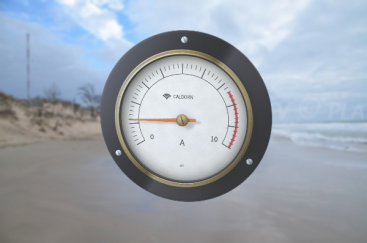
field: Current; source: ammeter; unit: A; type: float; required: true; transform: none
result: 1.2 A
